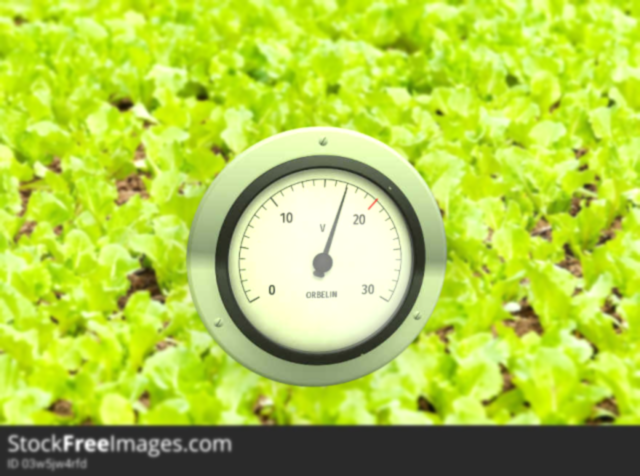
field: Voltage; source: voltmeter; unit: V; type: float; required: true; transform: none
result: 17 V
